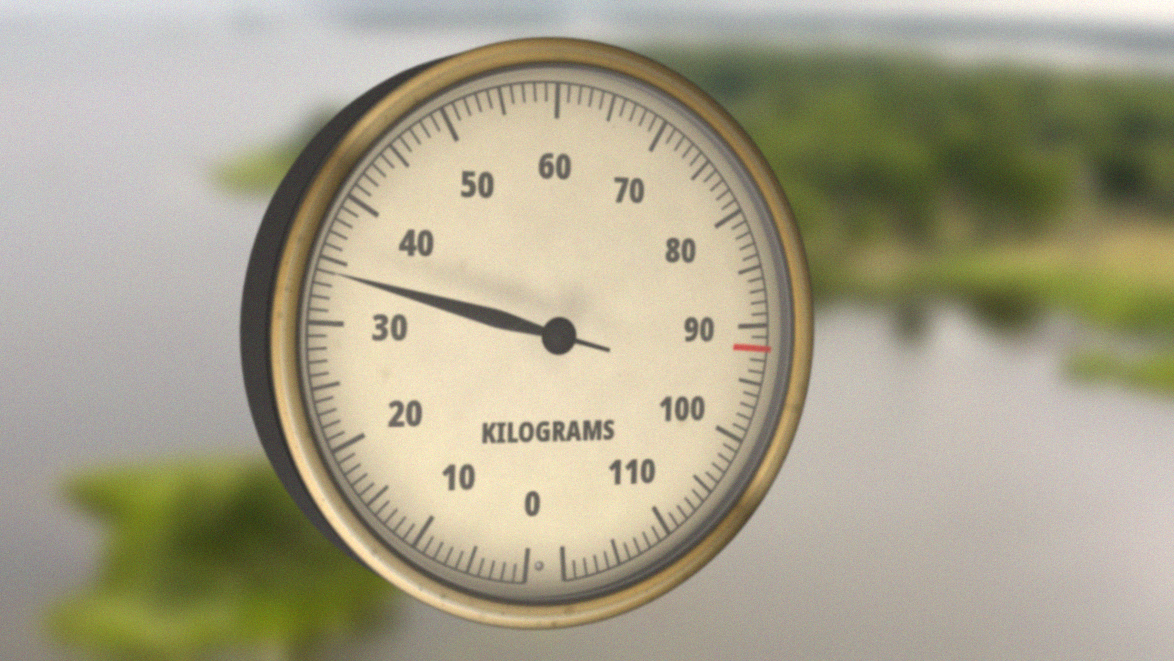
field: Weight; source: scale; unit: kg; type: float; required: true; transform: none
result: 34 kg
